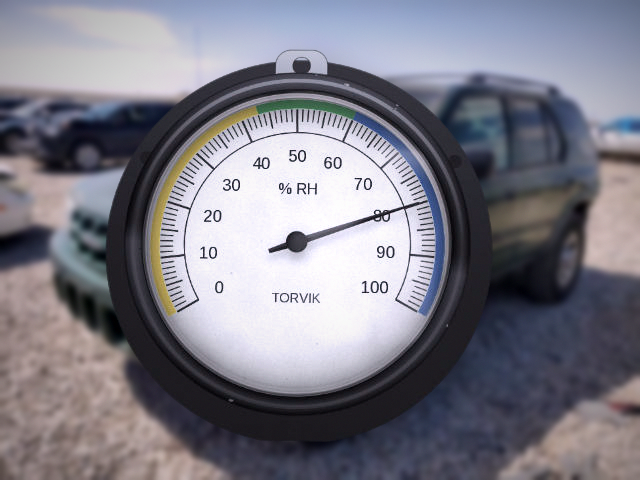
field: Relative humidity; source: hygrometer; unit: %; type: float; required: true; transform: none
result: 80 %
